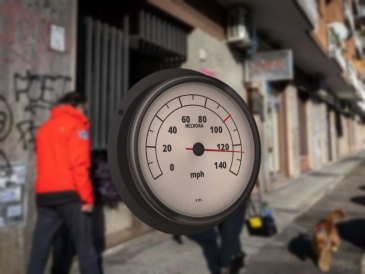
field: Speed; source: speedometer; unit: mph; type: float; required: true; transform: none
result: 125 mph
